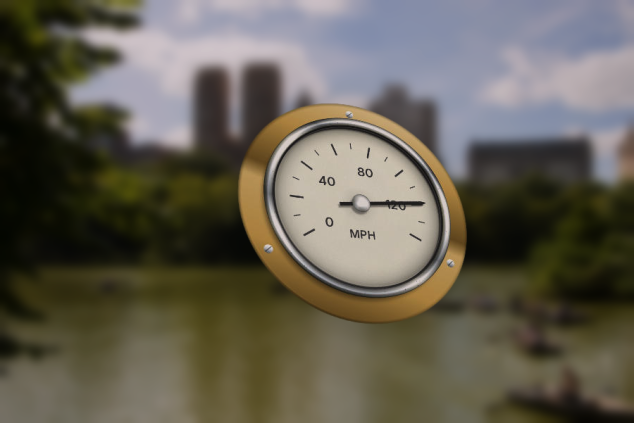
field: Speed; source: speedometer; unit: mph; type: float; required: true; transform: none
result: 120 mph
